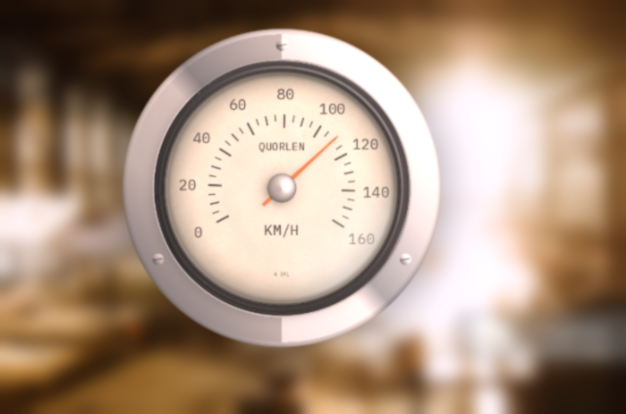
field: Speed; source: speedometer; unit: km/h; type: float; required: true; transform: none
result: 110 km/h
